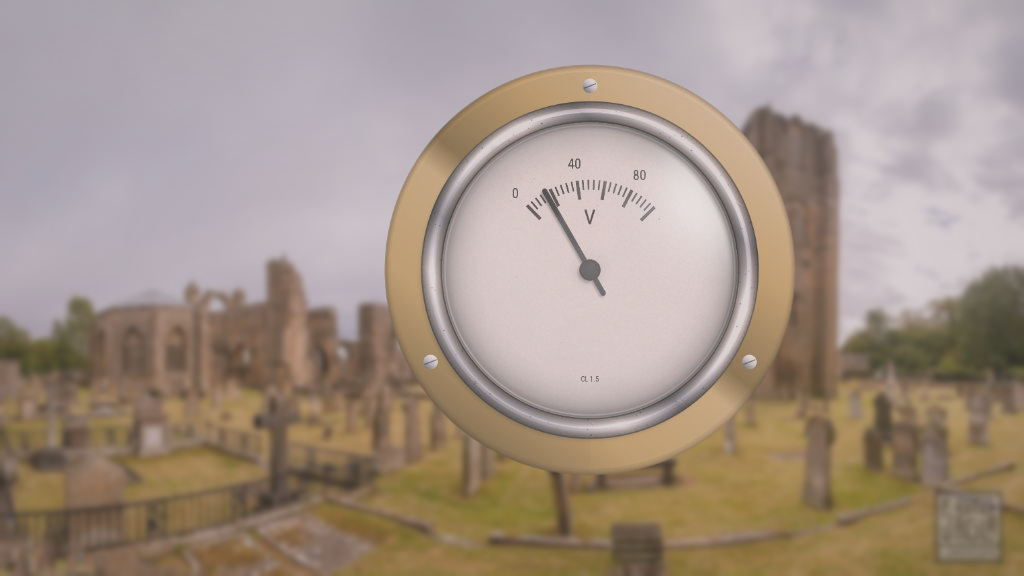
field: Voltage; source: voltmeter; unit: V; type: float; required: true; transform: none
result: 16 V
